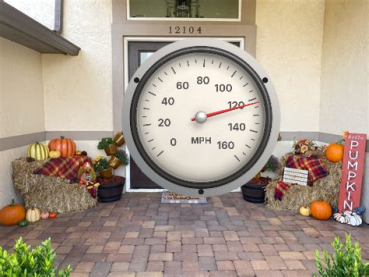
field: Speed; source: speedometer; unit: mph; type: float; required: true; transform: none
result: 122.5 mph
